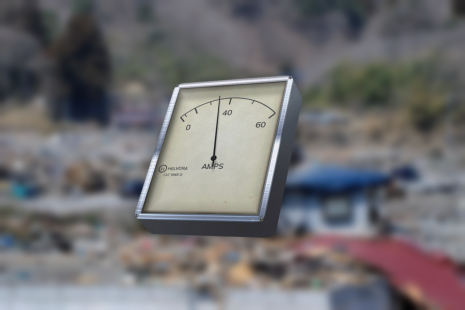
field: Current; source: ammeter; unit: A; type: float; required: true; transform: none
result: 35 A
